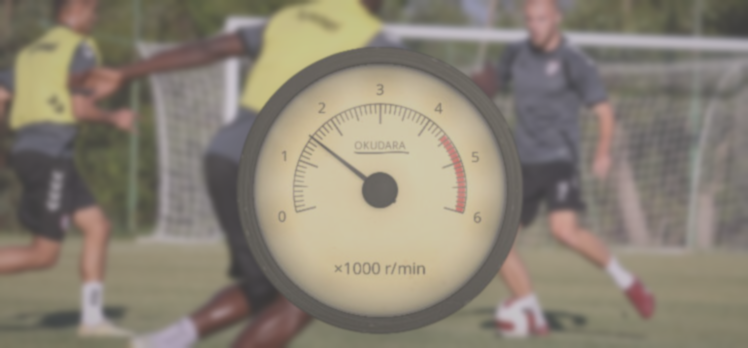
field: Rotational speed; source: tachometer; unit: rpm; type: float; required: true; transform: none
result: 1500 rpm
